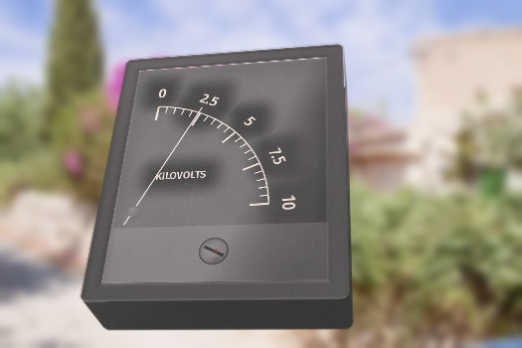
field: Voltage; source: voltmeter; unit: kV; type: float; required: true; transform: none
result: 2.5 kV
